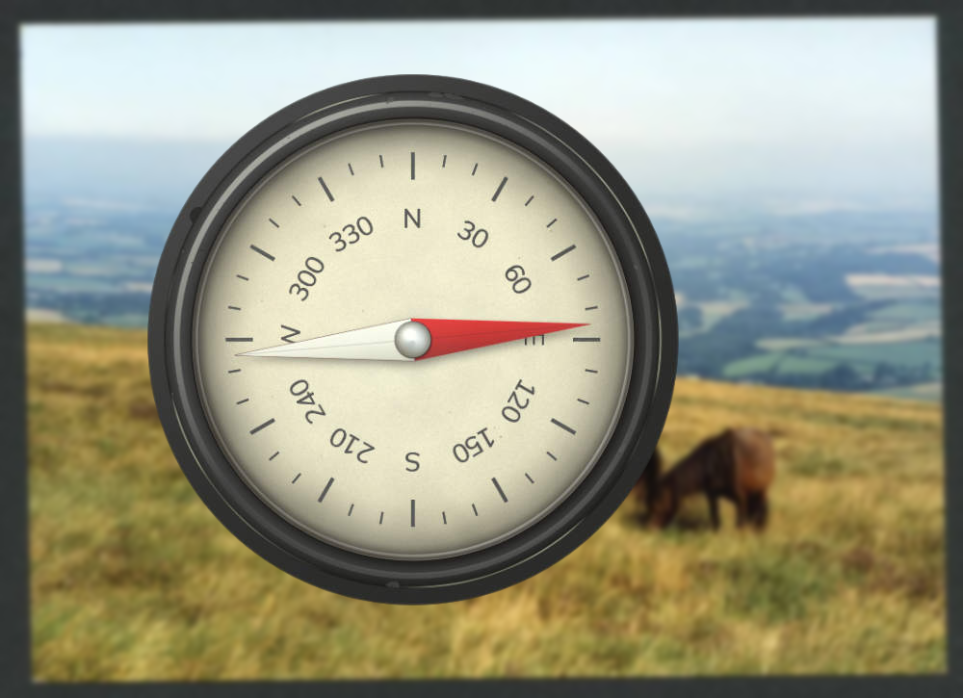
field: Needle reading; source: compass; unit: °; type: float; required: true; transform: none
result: 85 °
